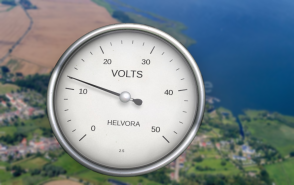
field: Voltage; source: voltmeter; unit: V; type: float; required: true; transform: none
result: 12 V
